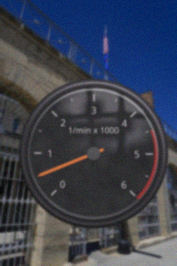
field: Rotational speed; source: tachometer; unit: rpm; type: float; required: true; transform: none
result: 500 rpm
